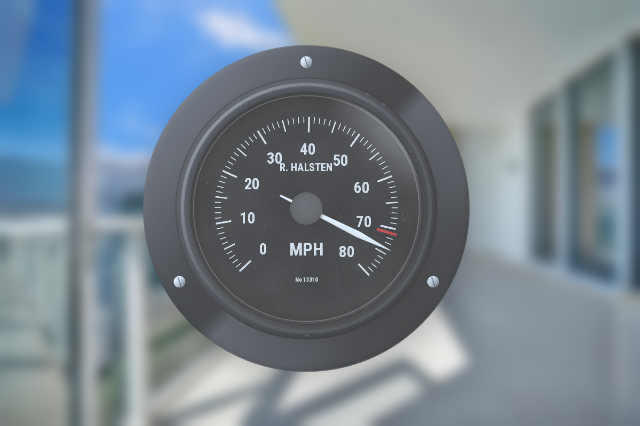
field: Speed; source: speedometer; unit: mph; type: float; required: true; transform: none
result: 74 mph
